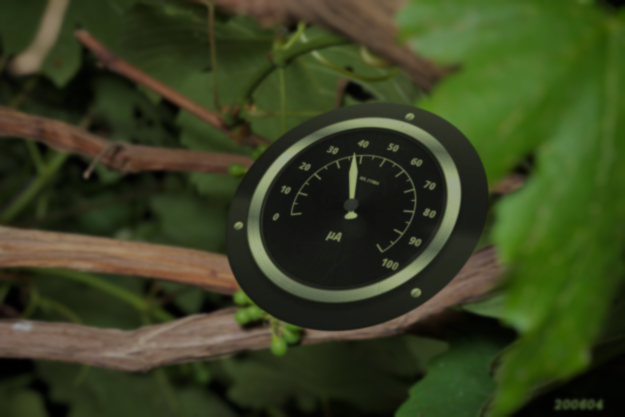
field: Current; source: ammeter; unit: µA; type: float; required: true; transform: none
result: 37.5 µA
